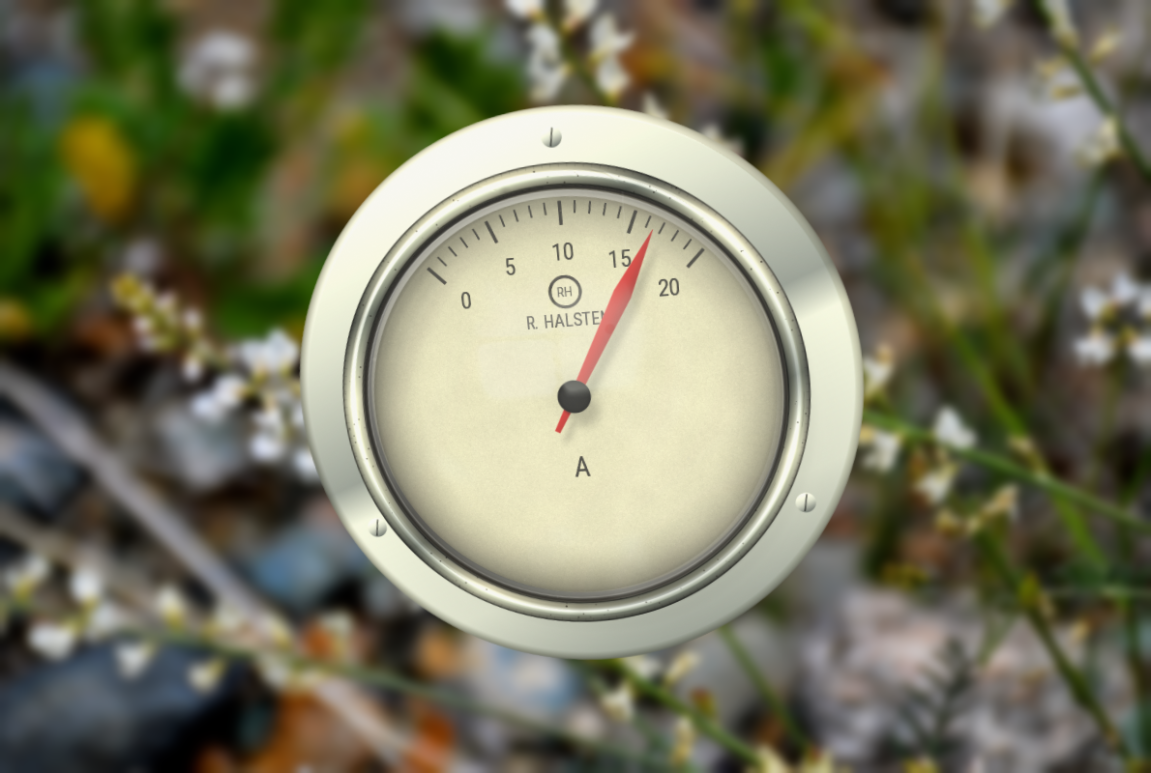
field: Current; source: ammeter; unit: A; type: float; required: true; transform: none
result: 16.5 A
